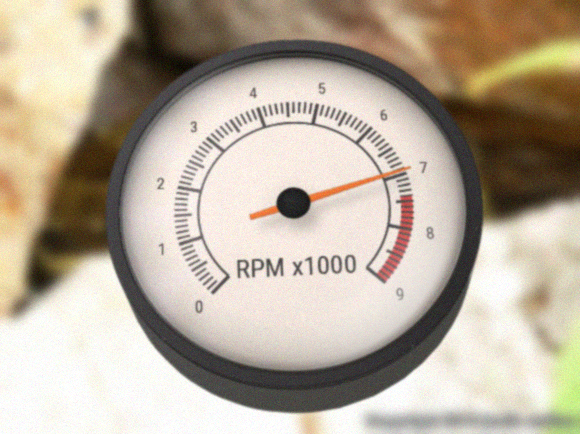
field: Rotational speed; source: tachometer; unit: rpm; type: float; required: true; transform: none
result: 7000 rpm
